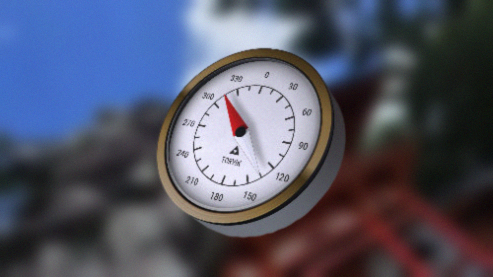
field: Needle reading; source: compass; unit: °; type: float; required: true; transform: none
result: 315 °
